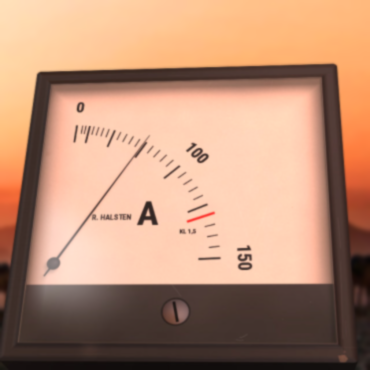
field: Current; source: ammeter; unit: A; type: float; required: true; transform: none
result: 75 A
